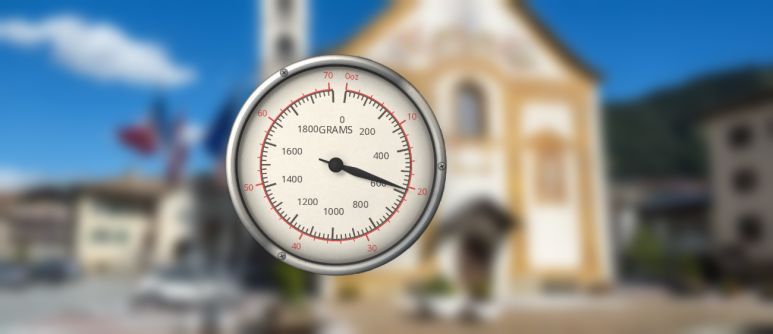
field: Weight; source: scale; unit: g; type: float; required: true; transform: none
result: 580 g
